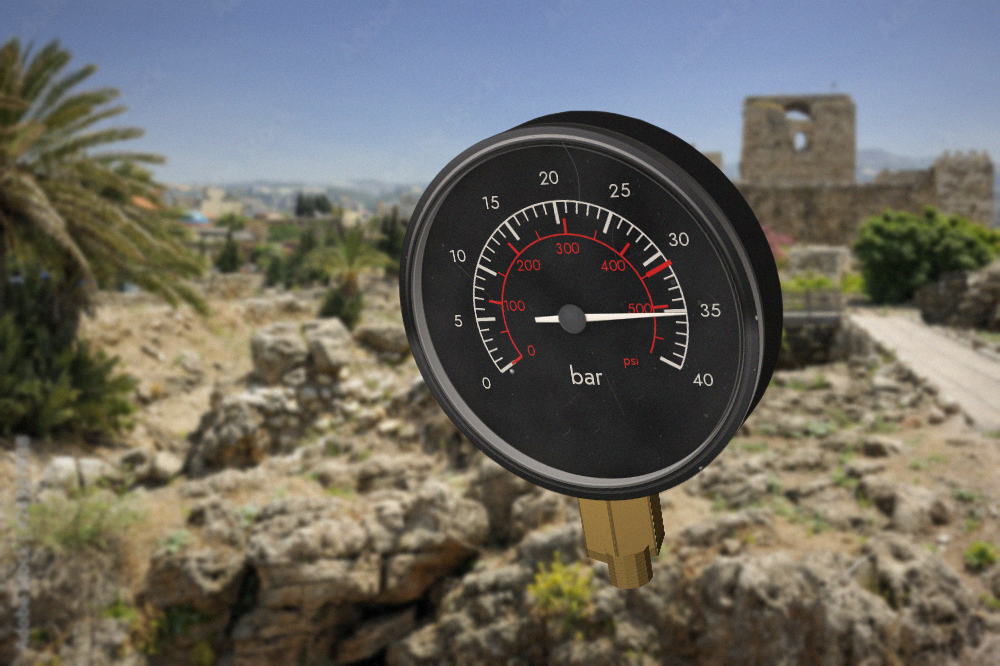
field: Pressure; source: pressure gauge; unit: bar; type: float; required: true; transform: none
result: 35 bar
